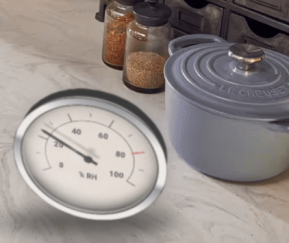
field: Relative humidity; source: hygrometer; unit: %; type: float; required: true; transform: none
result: 25 %
